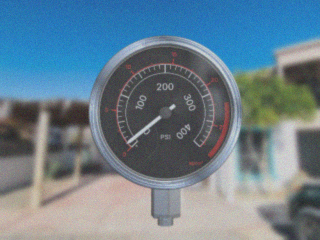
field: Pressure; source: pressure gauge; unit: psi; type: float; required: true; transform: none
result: 10 psi
